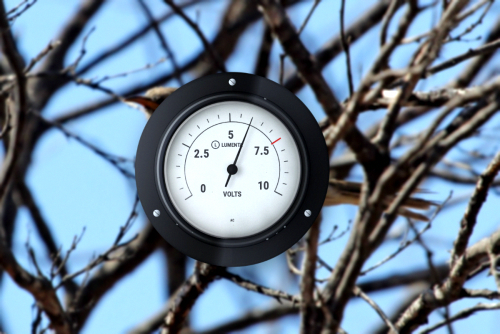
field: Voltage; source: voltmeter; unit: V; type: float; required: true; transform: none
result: 6 V
